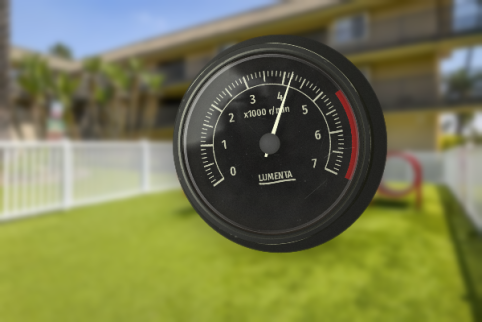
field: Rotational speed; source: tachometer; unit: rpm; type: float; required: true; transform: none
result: 4200 rpm
